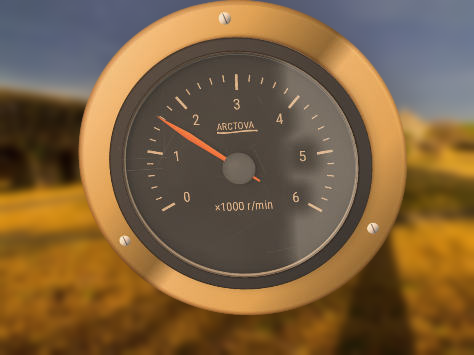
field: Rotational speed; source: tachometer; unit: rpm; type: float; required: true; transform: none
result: 1600 rpm
